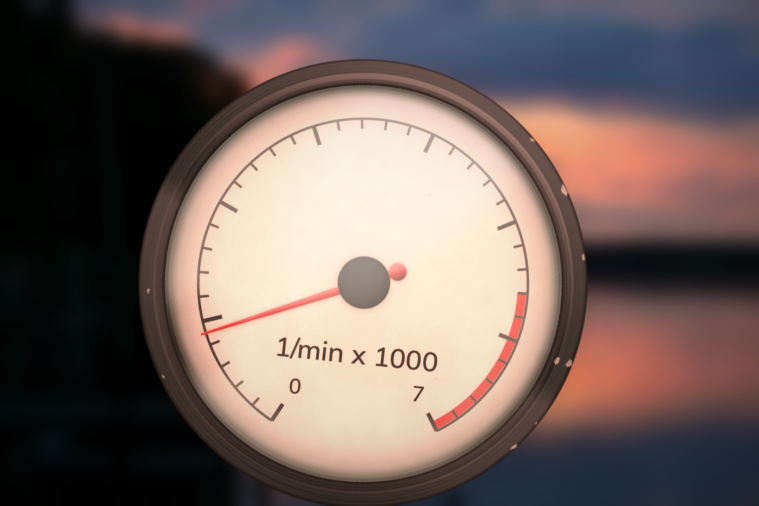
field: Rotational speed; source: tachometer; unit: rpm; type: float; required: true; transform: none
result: 900 rpm
